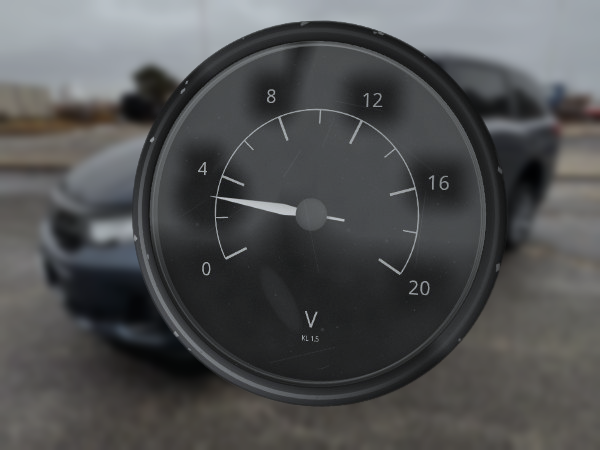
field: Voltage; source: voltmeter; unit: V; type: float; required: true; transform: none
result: 3 V
